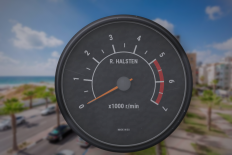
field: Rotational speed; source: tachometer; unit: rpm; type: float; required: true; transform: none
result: 0 rpm
